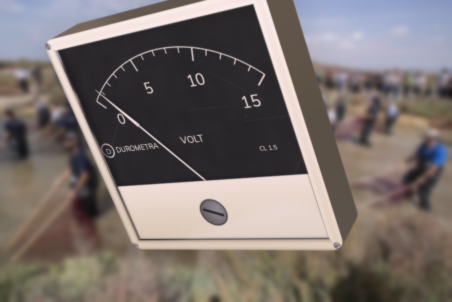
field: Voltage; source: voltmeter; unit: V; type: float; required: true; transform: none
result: 1 V
